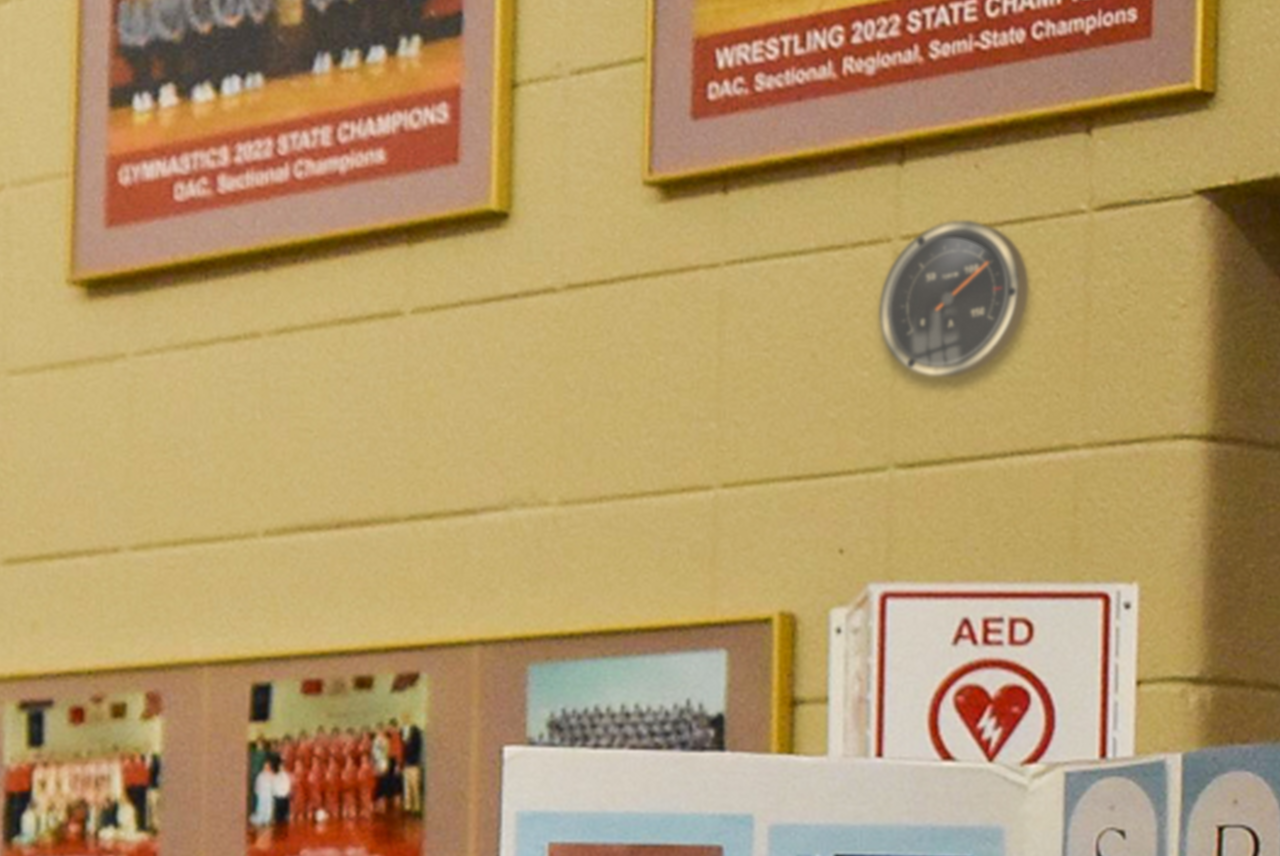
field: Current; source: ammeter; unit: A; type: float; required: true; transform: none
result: 110 A
